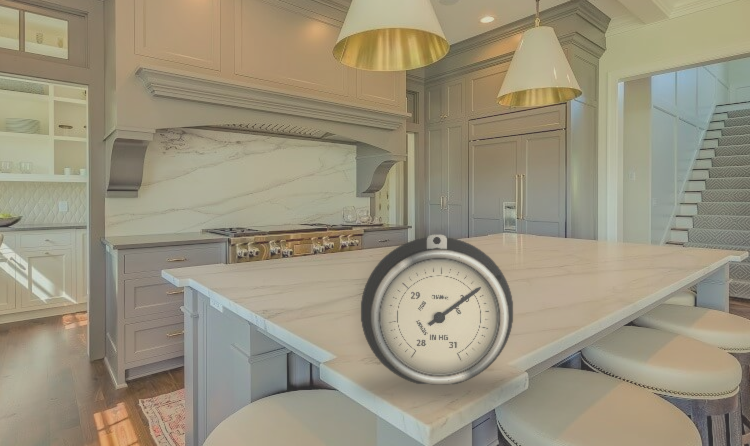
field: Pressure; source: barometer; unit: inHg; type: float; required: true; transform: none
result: 30 inHg
